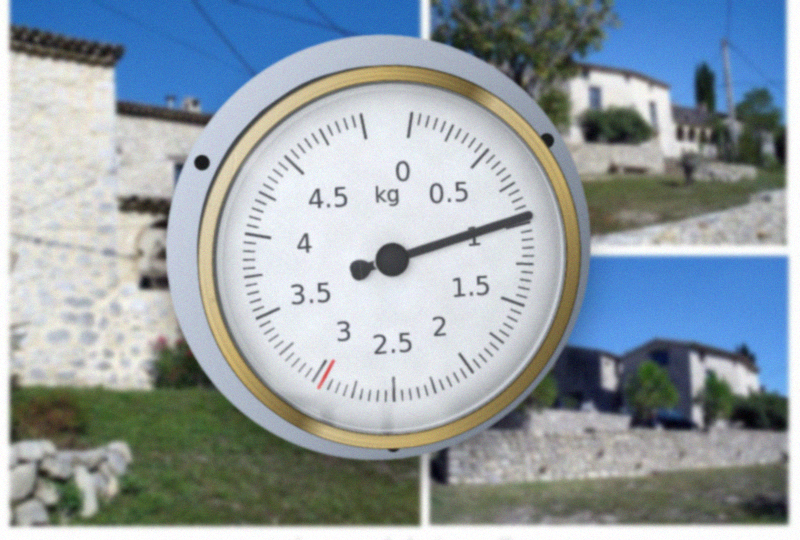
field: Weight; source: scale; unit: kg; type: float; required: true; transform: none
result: 0.95 kg
